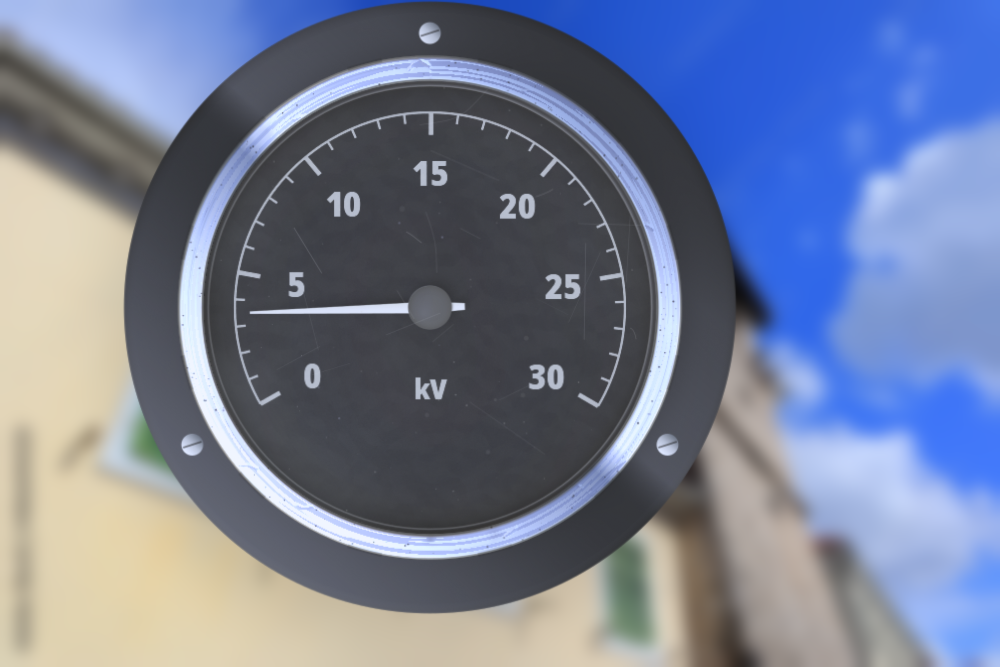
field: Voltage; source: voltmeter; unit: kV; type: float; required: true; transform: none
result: 3.5 kV
